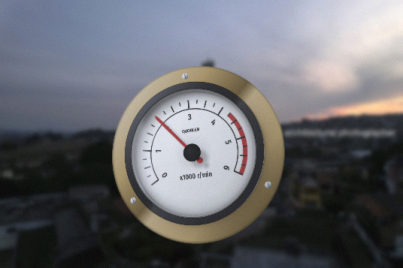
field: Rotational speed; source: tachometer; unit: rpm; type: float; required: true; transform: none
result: 2000 rpm
